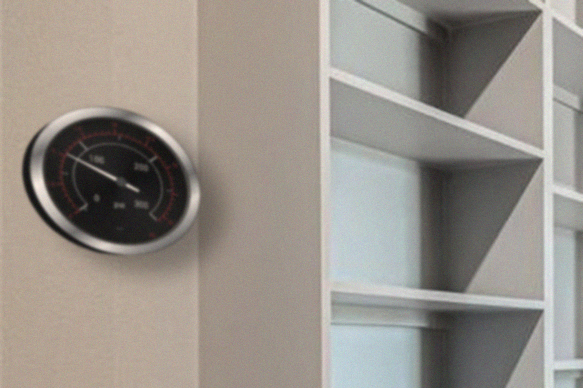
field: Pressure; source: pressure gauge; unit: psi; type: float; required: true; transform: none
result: 75 psi
